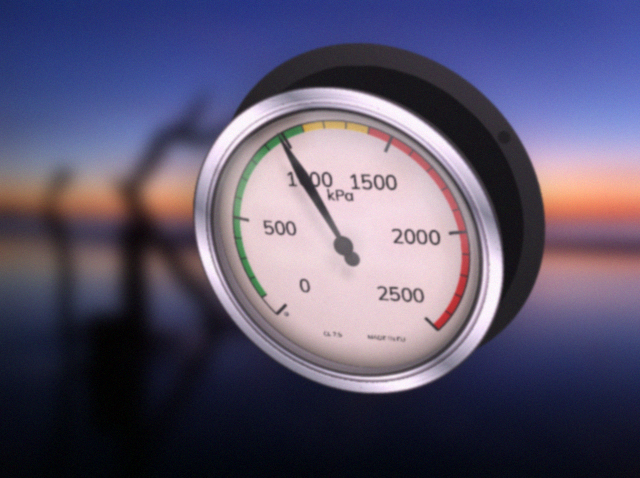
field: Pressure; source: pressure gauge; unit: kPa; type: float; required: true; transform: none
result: 1000 kPa
